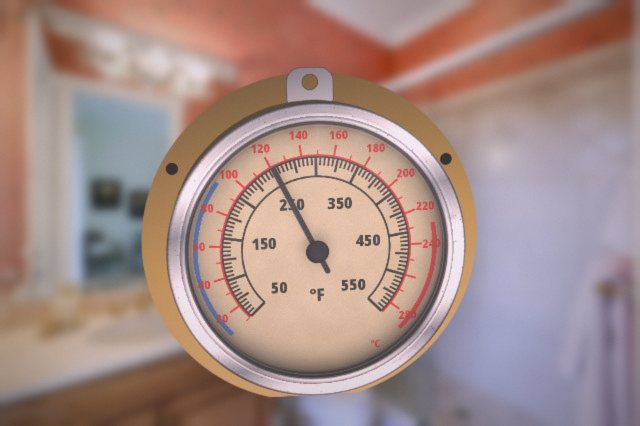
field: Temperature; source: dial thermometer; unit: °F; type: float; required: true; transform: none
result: 250 °F
